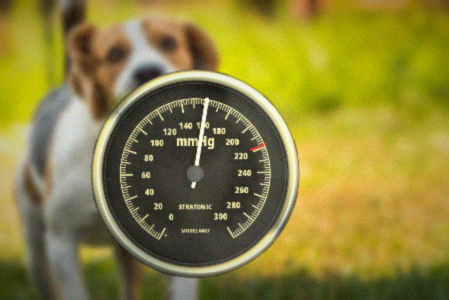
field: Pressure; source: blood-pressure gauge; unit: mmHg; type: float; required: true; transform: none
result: 160 mmHg
